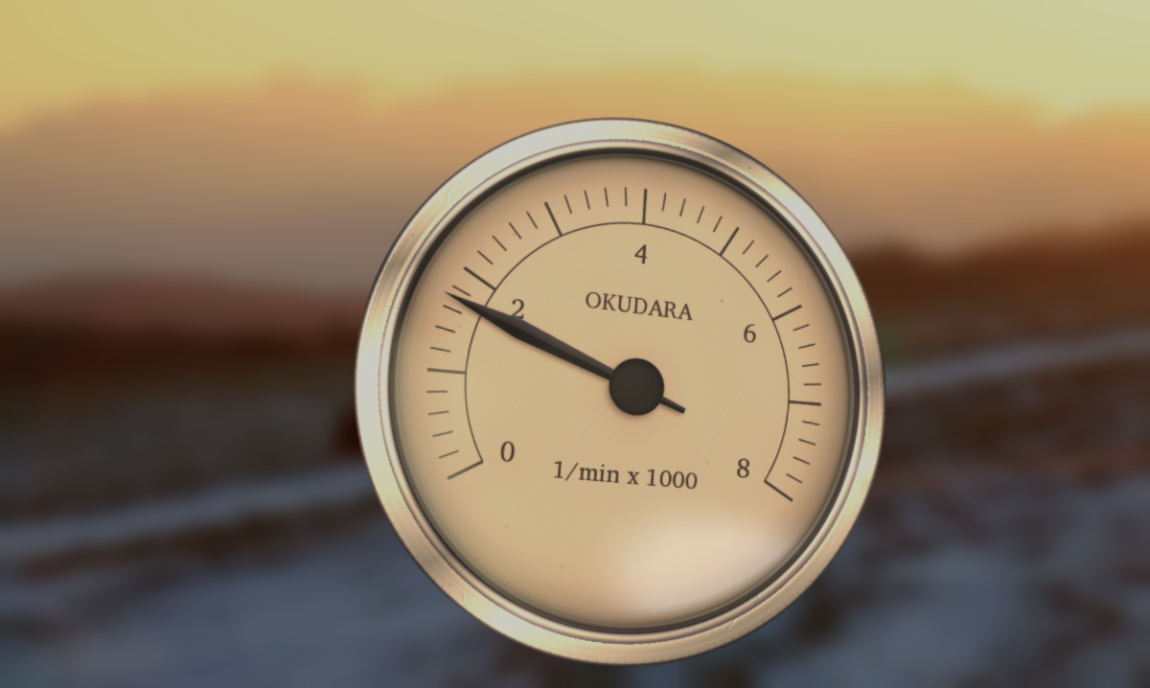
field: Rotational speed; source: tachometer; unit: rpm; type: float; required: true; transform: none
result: 1700 rpm
